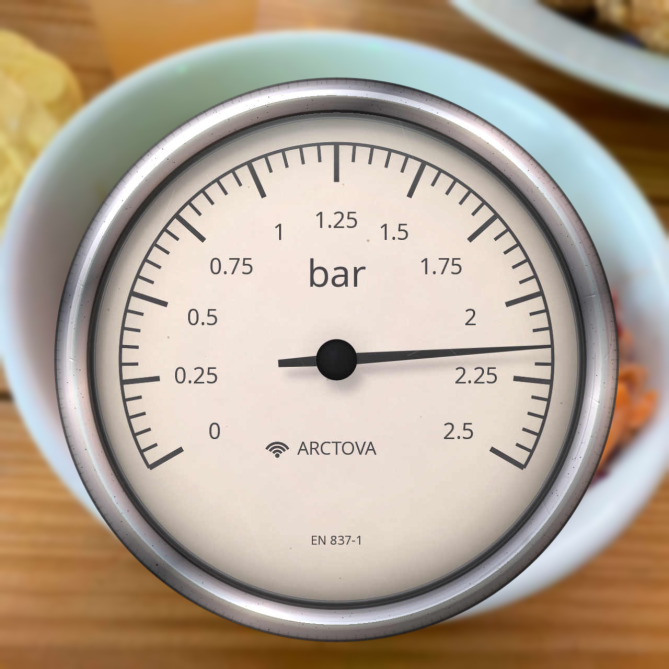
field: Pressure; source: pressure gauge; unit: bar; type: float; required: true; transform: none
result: 2.15 bar
